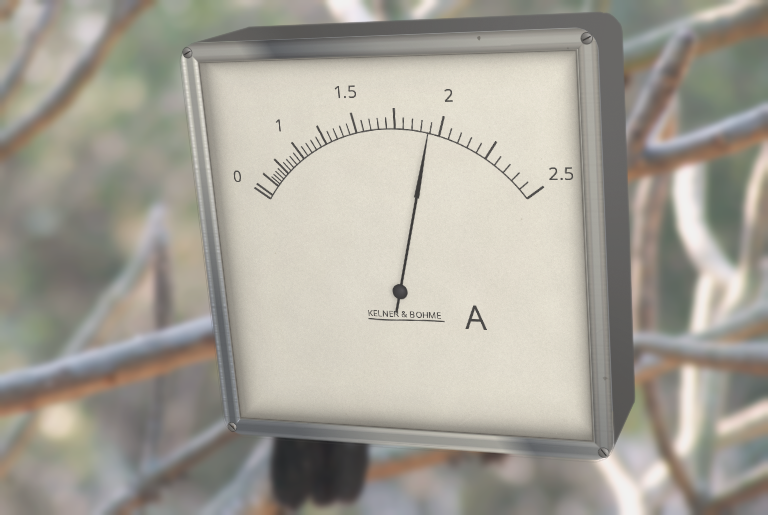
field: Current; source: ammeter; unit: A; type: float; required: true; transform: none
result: 1.95 A
